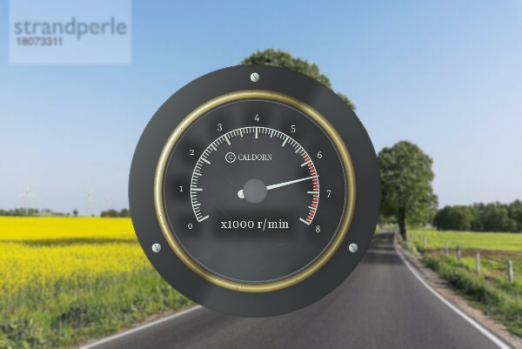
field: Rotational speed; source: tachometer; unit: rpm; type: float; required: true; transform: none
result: 6500 rpm
